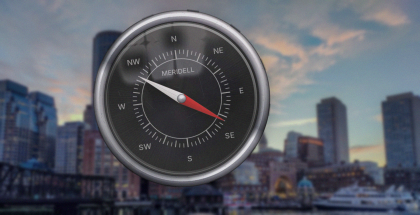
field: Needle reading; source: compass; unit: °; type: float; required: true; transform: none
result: 125 °
